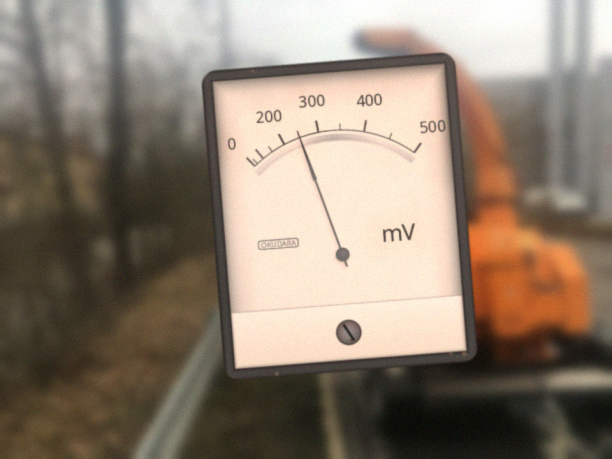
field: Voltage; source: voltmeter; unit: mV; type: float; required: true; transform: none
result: 250 mV
